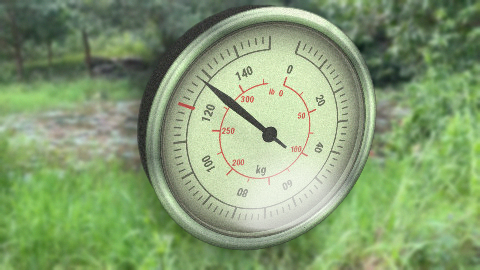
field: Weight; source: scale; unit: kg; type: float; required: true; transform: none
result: 128 kg
